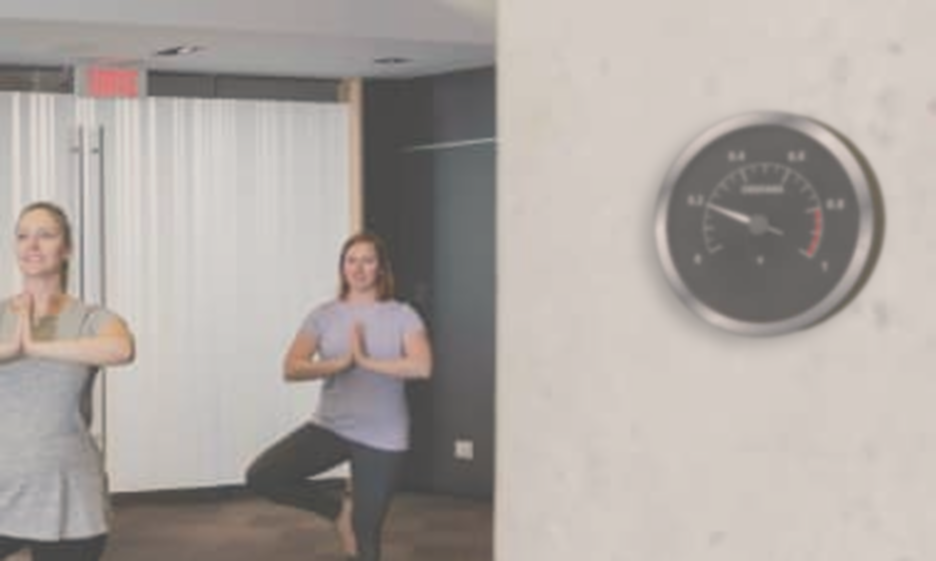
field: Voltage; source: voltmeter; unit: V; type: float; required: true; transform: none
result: 0.2 V
